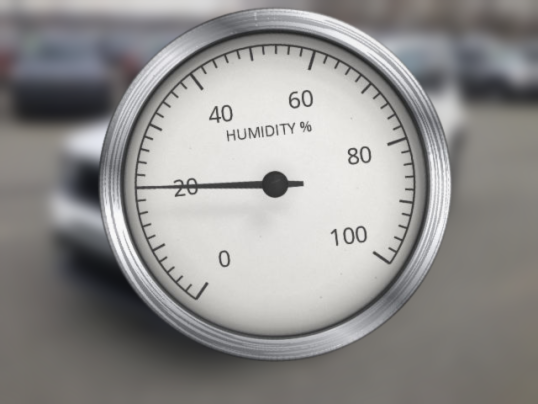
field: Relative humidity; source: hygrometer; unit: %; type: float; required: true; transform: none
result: 20 %
